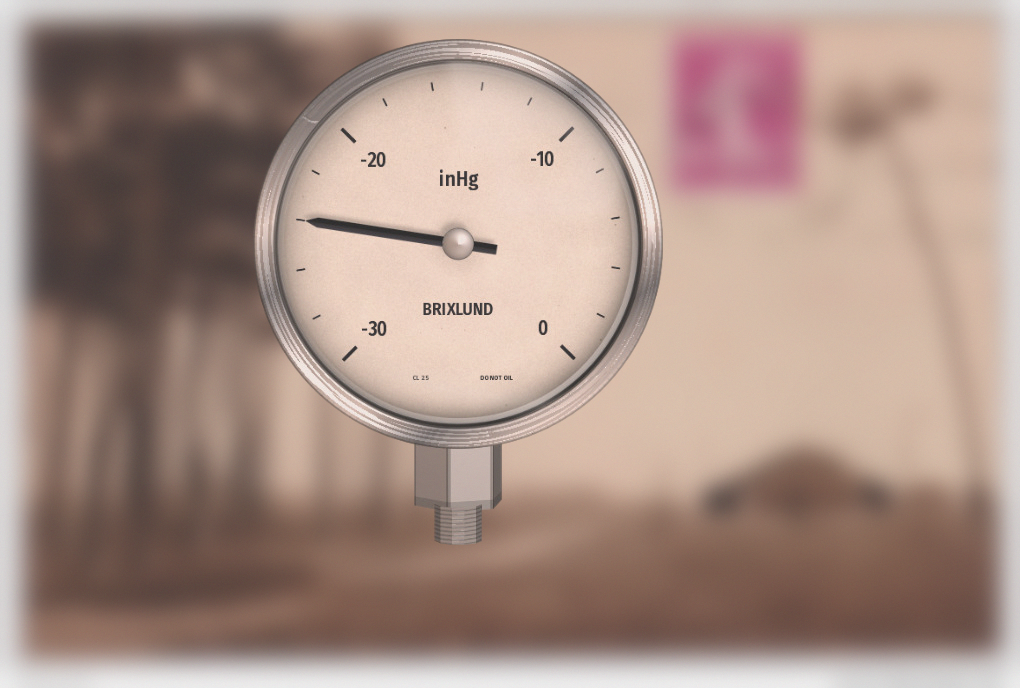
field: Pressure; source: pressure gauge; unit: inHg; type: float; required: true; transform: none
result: -24 inHg
